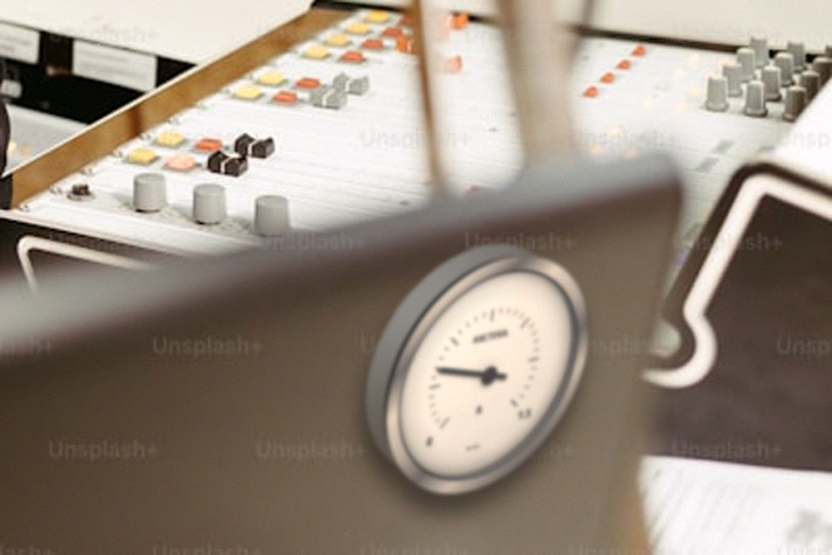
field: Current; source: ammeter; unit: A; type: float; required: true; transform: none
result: 0.35 A
